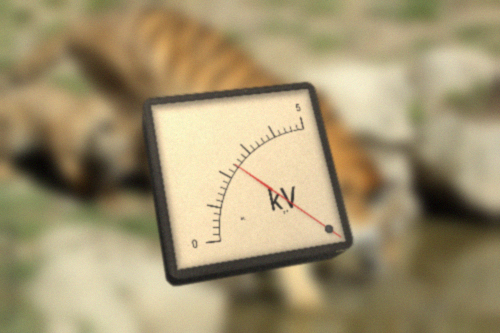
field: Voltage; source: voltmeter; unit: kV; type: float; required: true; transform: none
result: 2.4 kV
